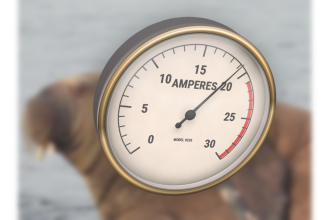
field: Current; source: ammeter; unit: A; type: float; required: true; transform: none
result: 19 A
